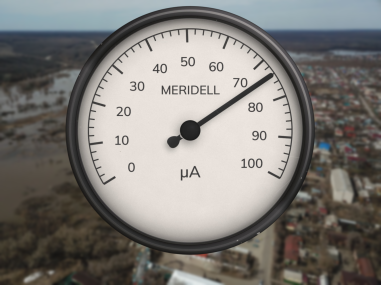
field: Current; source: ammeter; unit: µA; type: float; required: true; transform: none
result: 74 µA
